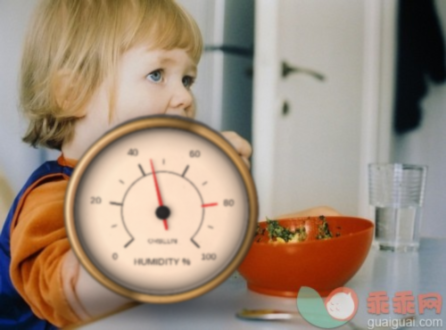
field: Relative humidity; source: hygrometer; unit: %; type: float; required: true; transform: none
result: 45 %
